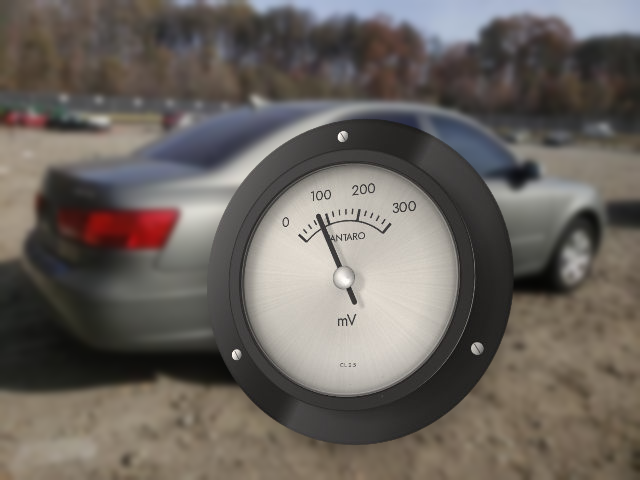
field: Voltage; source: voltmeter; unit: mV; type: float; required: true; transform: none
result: 80 mV
